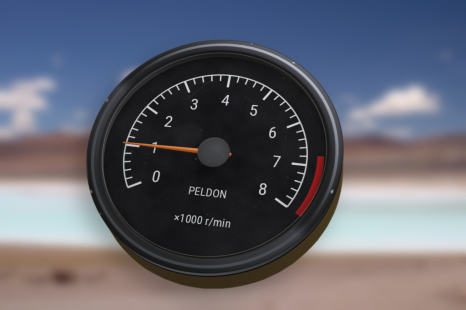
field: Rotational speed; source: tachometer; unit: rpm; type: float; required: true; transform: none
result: 1000 rpm
